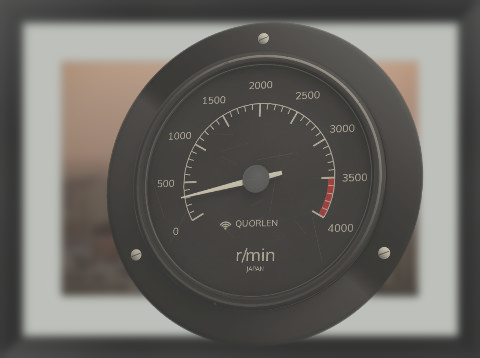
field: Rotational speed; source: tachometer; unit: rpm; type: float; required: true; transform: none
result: 300 rpm
